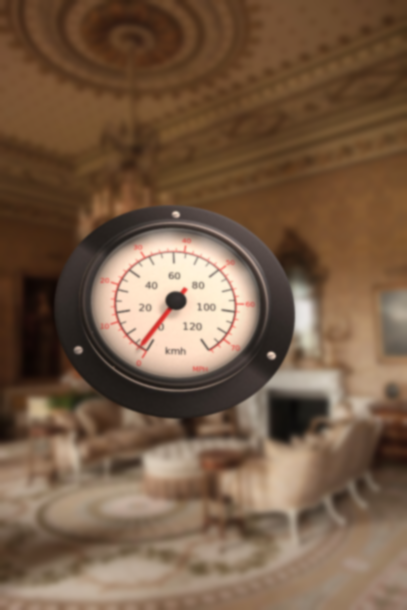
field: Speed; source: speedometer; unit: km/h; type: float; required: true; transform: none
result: 2.5 km/h
